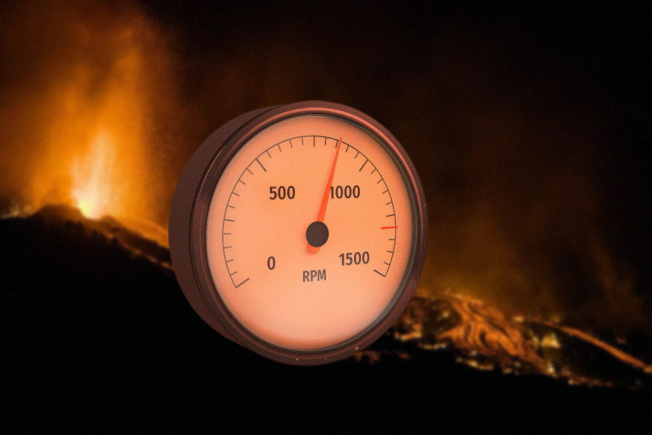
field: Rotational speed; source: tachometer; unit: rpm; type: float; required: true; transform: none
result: 850 rpm
